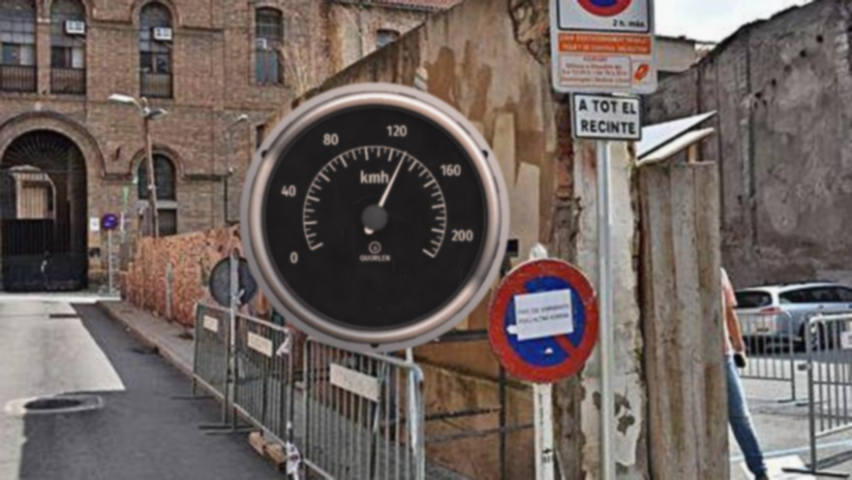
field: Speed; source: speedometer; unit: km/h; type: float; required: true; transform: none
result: 130 km/h
